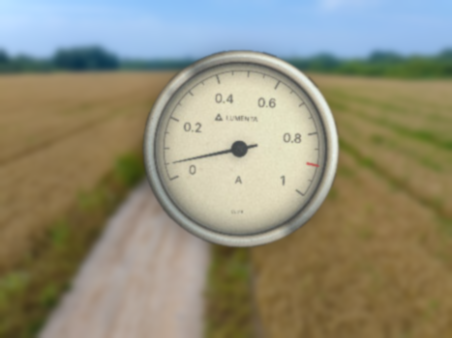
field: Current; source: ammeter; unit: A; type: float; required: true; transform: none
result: 0.05 A
